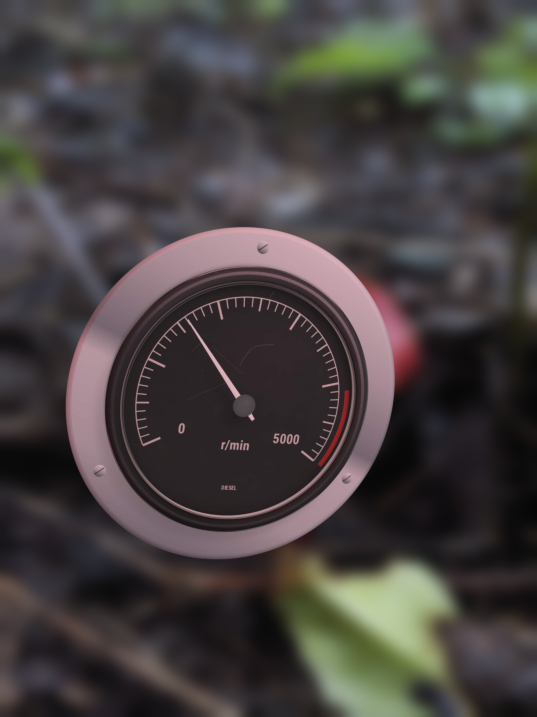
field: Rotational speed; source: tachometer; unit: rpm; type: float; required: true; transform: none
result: 1600 rpm
